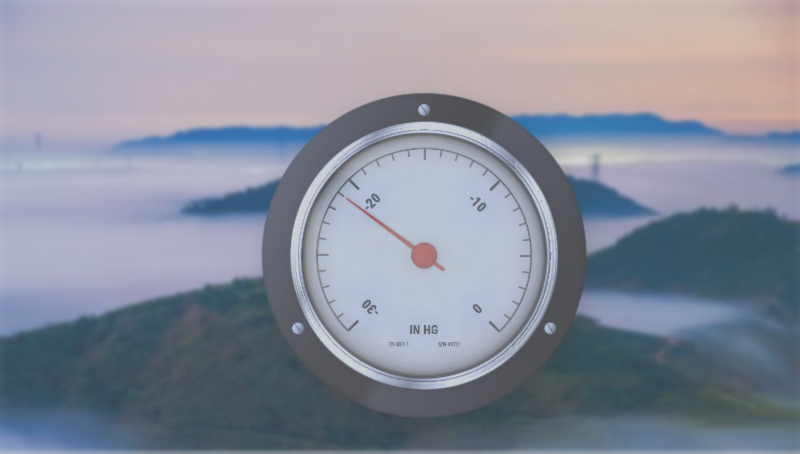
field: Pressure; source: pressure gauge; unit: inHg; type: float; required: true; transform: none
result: -21 inHg
